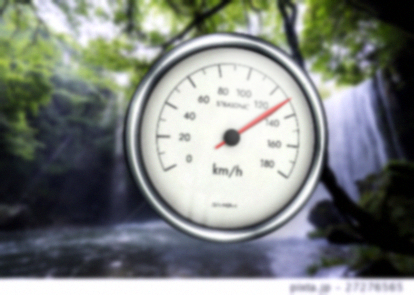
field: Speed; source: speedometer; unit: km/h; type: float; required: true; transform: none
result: 130 km/h
